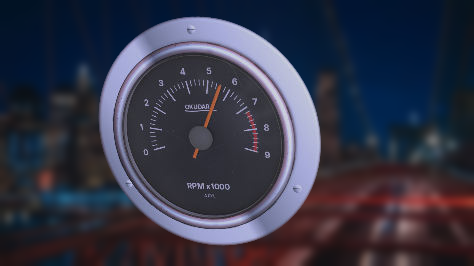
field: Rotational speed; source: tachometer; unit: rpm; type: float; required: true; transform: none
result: 5600 rpm
